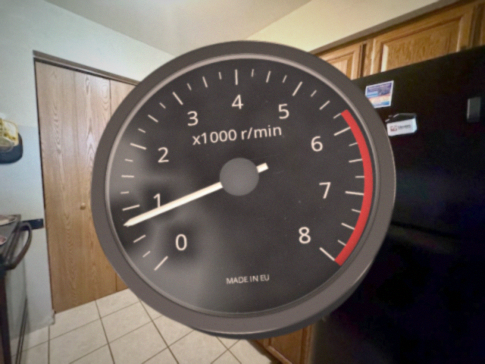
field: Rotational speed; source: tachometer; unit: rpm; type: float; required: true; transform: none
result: 750 rpm
